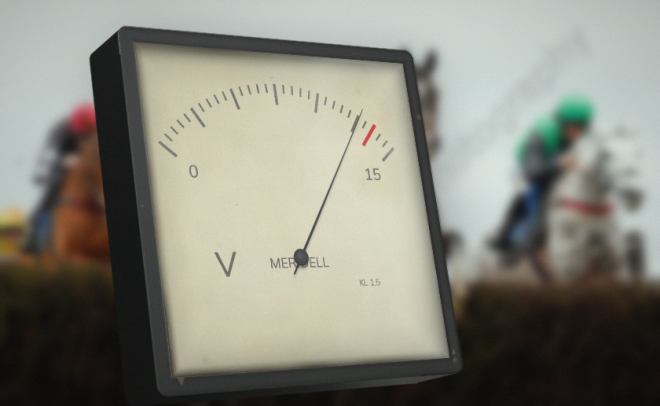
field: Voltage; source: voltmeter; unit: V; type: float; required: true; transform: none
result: 12.5 V
